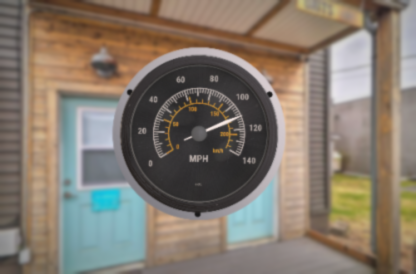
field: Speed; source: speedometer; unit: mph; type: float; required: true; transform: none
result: 110 mph
